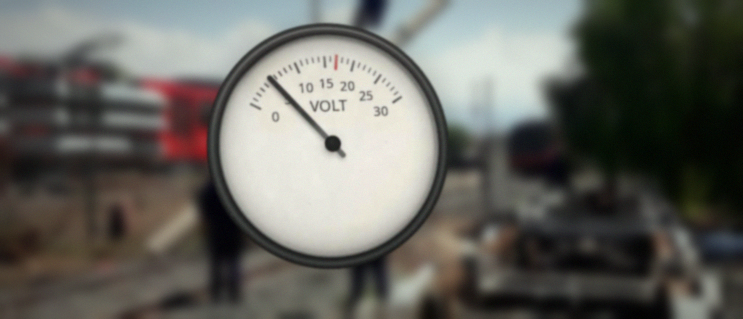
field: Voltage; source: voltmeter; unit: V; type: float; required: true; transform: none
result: 5 V
